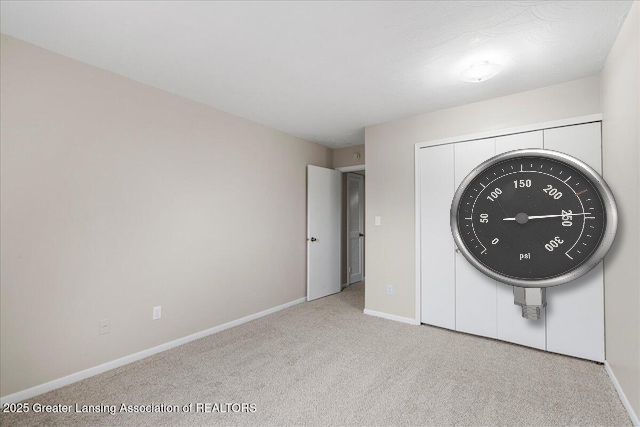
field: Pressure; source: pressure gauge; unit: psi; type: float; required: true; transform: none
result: 245 psi
